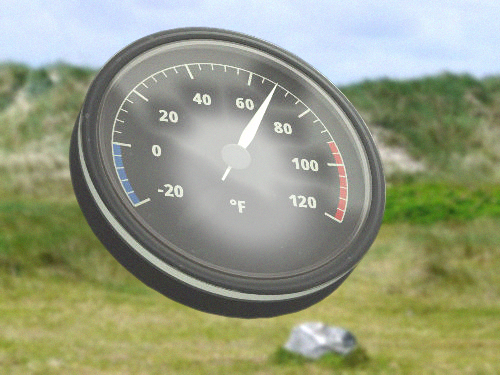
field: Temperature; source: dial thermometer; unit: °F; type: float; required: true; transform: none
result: 68 °F
